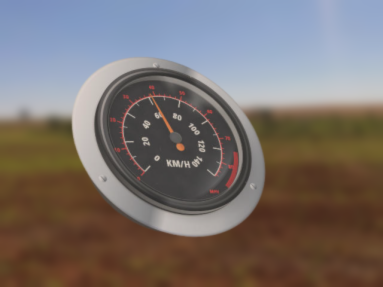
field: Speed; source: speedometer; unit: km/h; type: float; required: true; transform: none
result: 60 km/h
